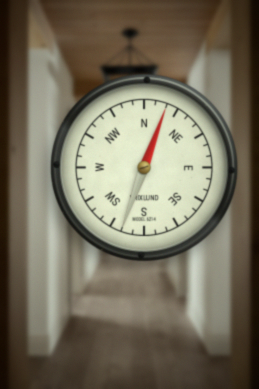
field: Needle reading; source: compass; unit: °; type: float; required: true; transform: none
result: 20 °
